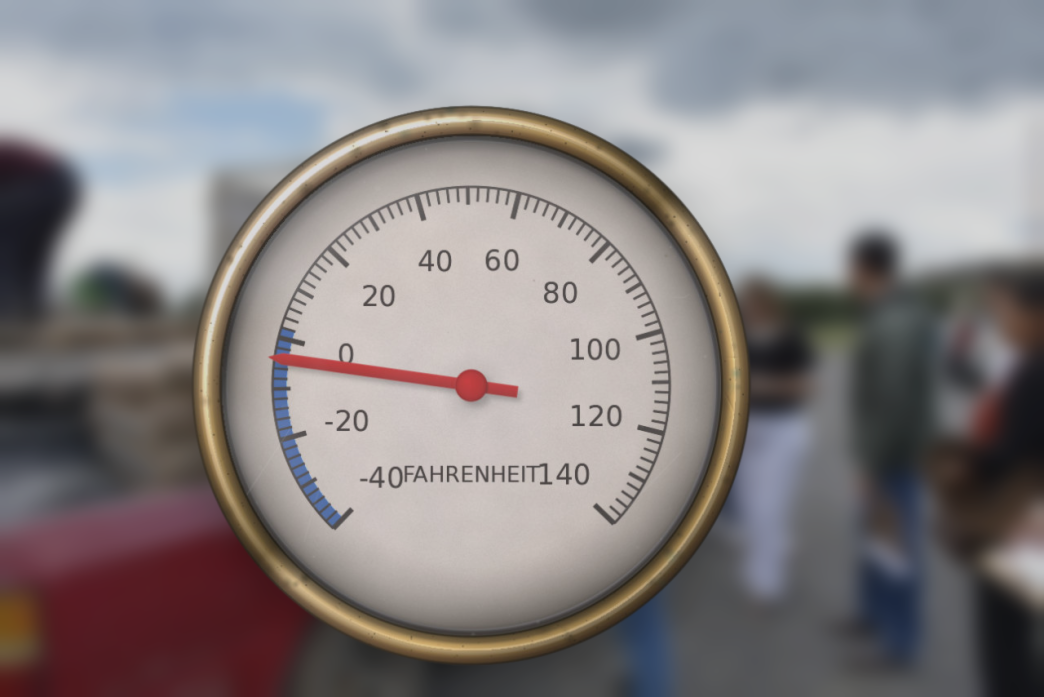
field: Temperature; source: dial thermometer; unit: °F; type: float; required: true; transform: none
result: -4 °F
